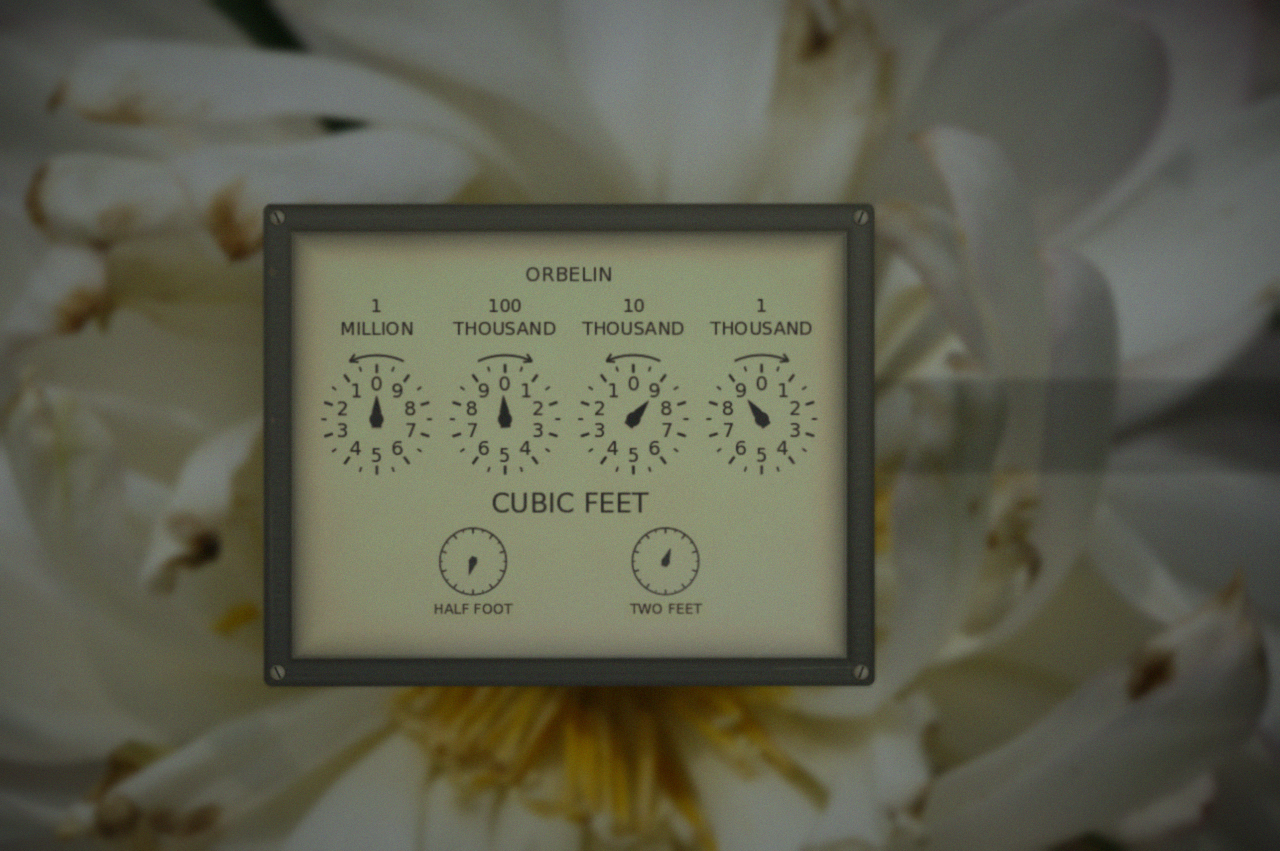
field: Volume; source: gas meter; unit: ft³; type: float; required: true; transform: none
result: 998900 ft³
